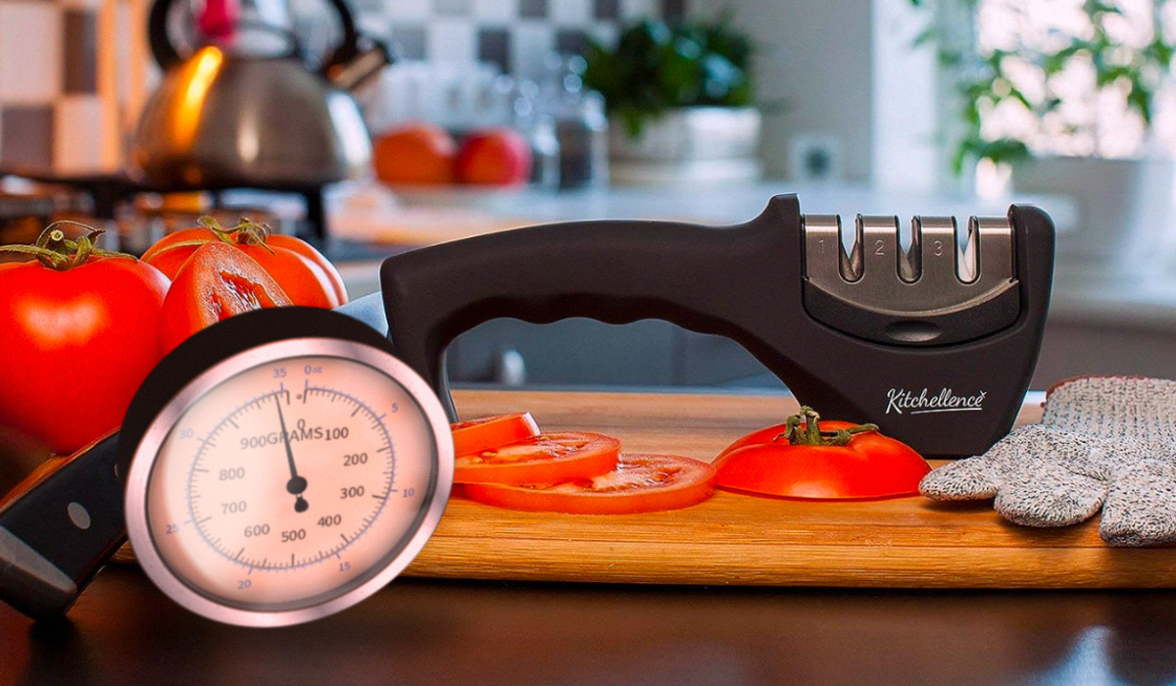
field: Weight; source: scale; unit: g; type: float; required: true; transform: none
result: 980 g
